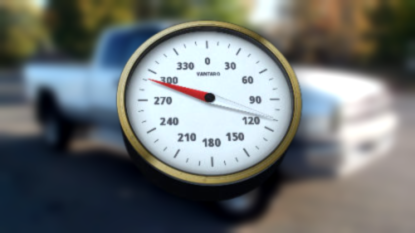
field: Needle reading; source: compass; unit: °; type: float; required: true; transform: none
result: 290 °
